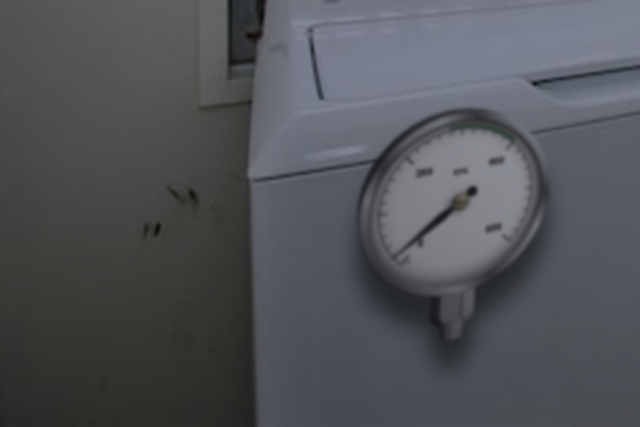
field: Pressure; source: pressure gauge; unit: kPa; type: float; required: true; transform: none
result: 20 kPa
